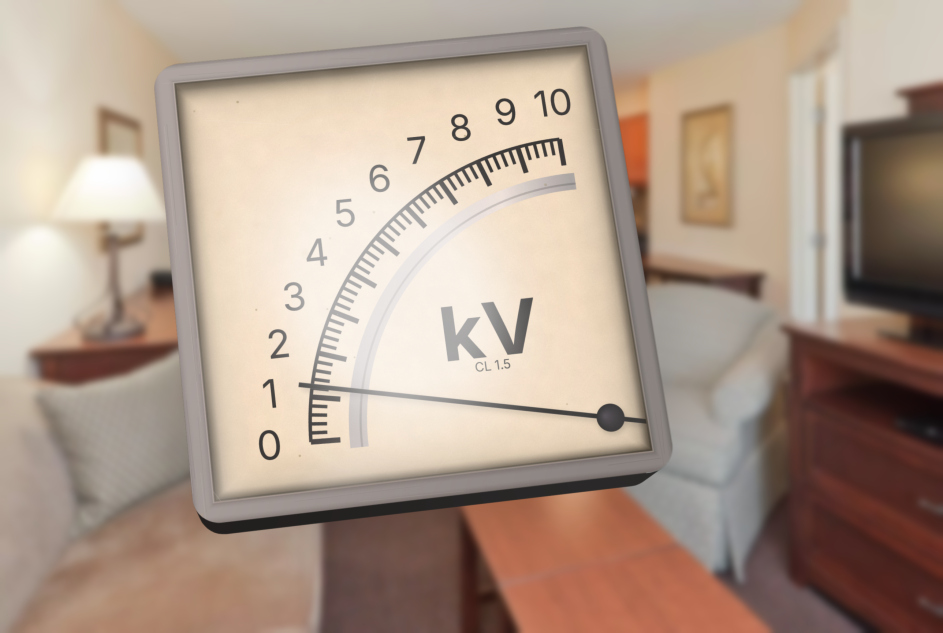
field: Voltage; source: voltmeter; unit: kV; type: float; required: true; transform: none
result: 1.2 kV
